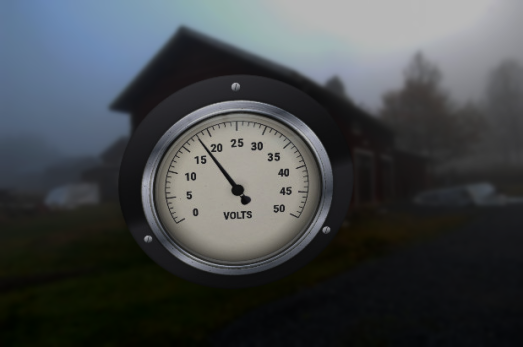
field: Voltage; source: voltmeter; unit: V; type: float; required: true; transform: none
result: 18 V
